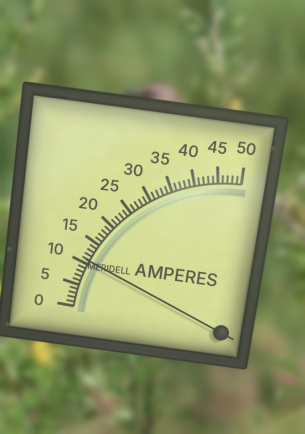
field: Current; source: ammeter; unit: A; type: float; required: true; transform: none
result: 11 A
